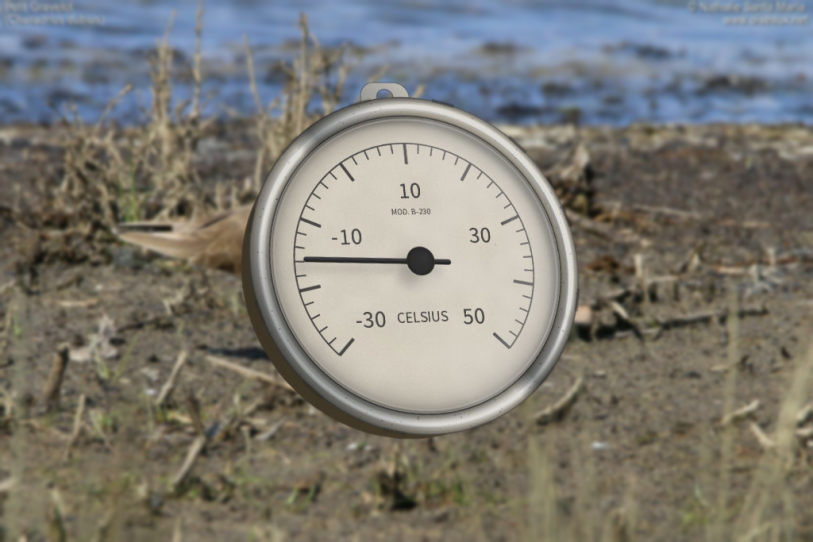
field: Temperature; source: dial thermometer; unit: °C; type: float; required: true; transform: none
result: -16 °C
